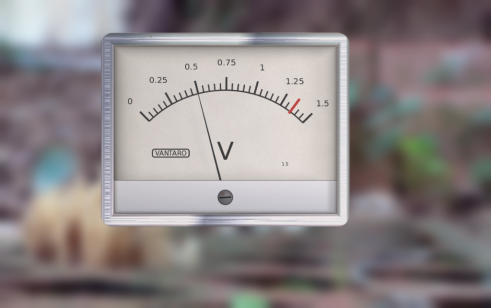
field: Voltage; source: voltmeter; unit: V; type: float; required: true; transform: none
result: 0.5 V
